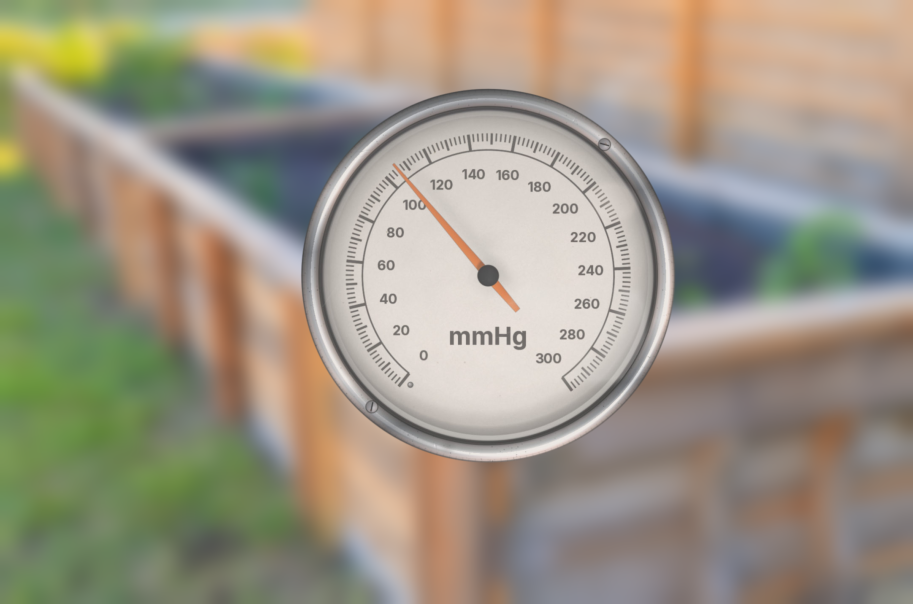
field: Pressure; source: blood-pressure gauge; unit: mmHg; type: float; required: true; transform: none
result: 106 mmHg
